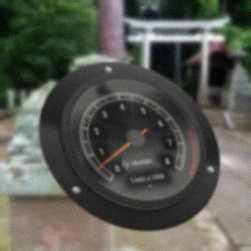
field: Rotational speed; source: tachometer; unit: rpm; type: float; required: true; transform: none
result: 500 rpm
